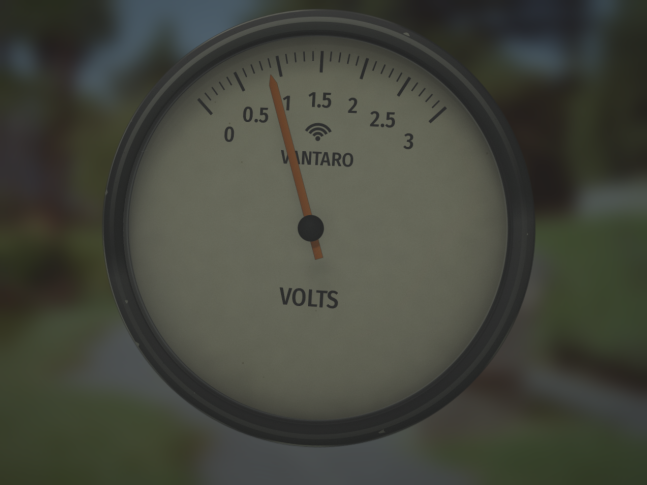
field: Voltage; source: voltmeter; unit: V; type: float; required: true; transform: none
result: 0.9 V
